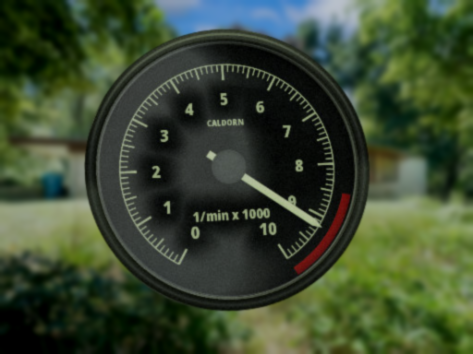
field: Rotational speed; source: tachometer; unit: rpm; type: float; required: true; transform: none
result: 9200 rpm
